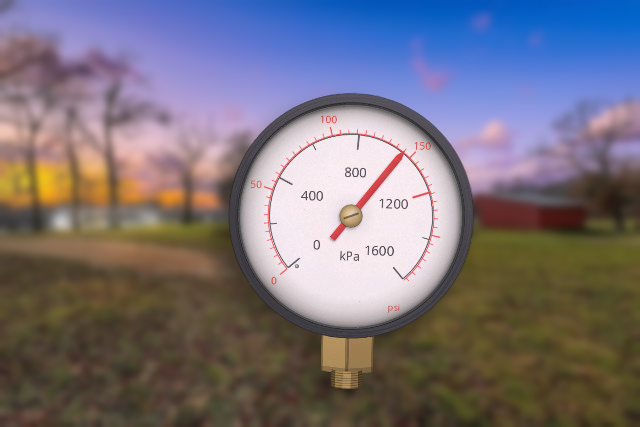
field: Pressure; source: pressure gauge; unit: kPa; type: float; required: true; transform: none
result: 1000 kPa
